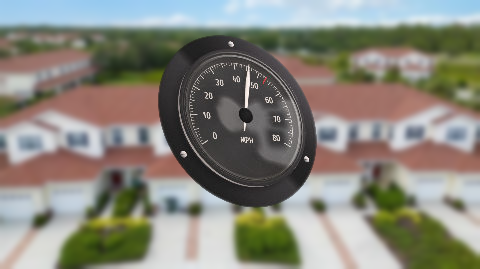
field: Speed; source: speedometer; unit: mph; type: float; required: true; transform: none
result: 45 mph
